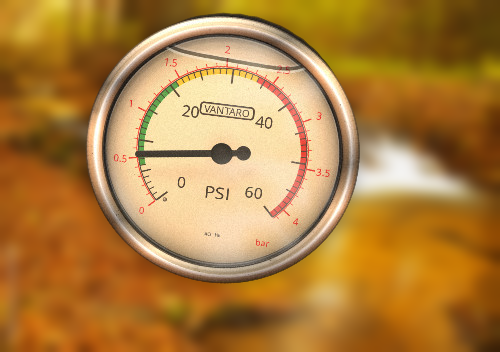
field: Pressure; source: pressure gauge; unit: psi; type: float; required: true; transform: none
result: 8 psi
